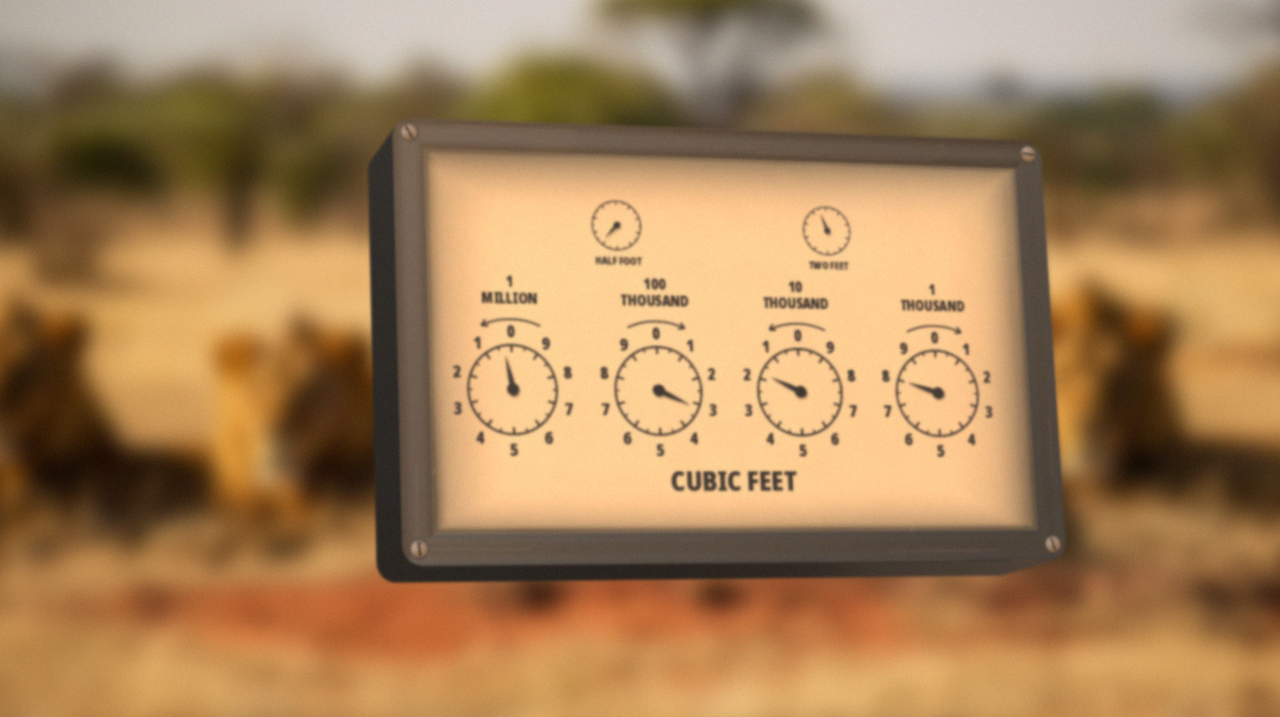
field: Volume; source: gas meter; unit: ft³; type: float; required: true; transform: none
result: 31800 ft³
